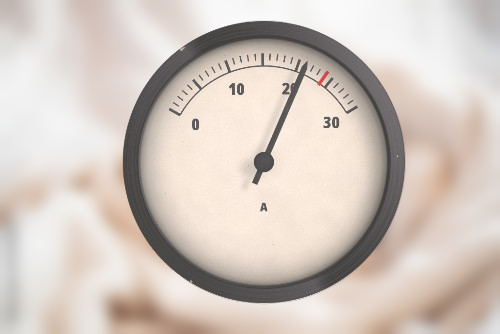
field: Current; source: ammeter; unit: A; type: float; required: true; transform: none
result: 21 A
